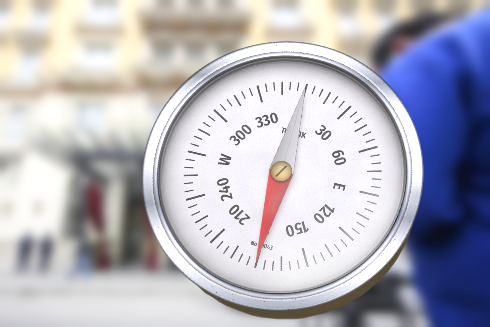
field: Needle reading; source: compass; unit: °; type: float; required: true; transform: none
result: 180 °
